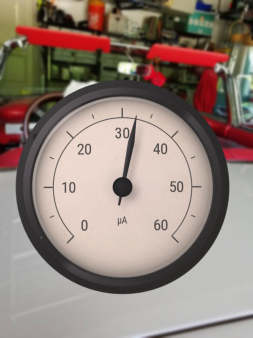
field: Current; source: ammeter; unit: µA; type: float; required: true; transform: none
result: 32.5 µA
